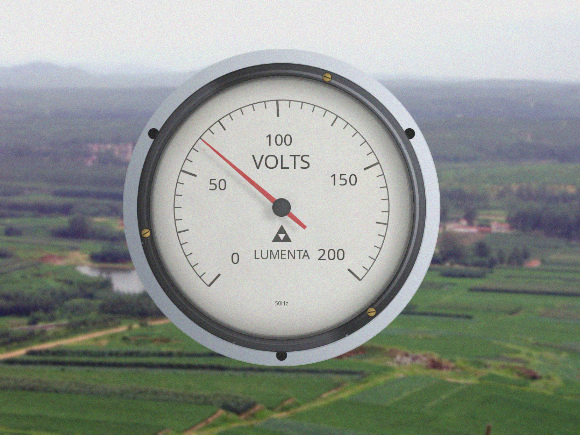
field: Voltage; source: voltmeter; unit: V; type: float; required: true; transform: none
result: 65 V
